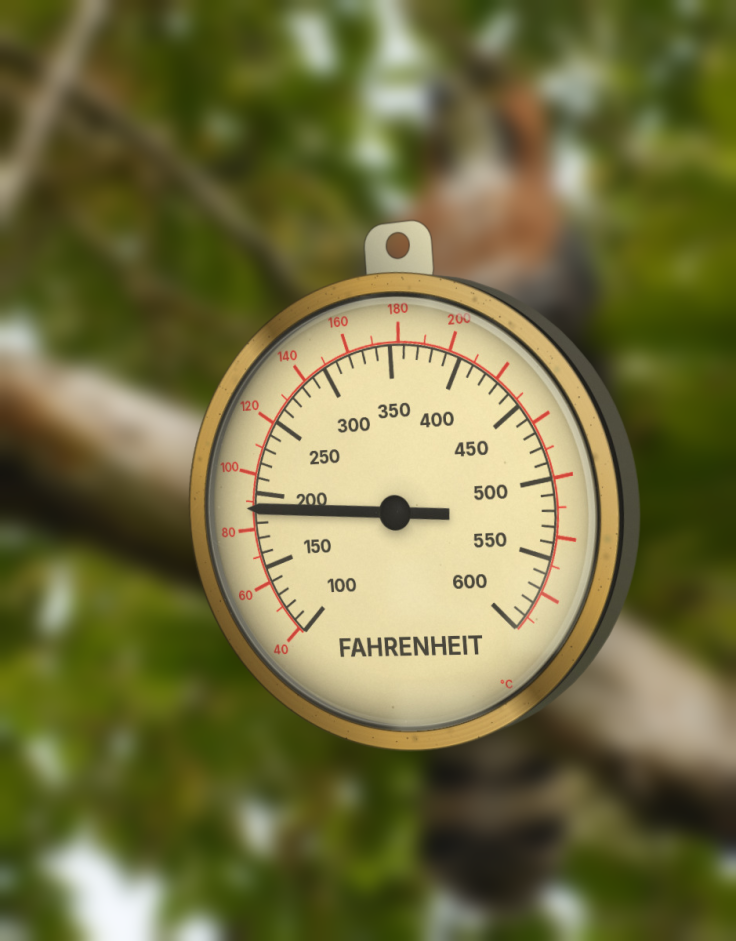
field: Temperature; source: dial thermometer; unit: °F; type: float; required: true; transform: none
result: 190 °F
